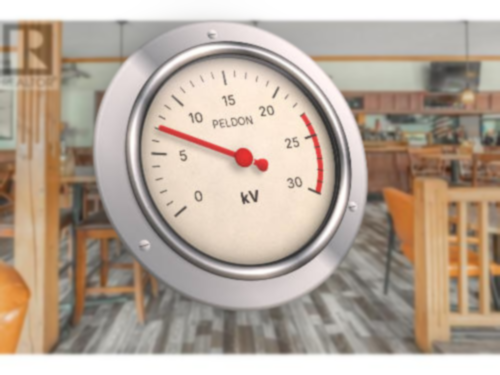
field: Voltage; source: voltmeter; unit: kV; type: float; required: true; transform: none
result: 7 kV
